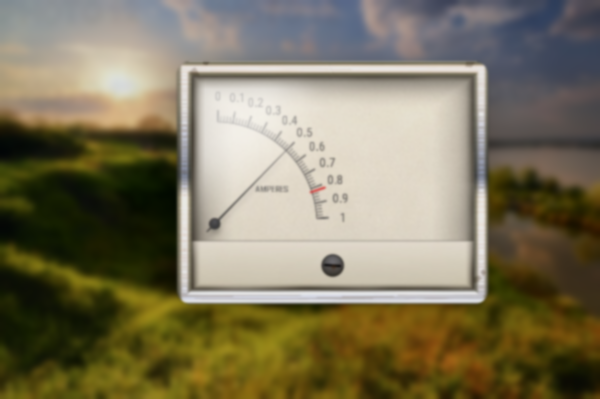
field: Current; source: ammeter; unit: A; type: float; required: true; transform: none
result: 0.5 A
